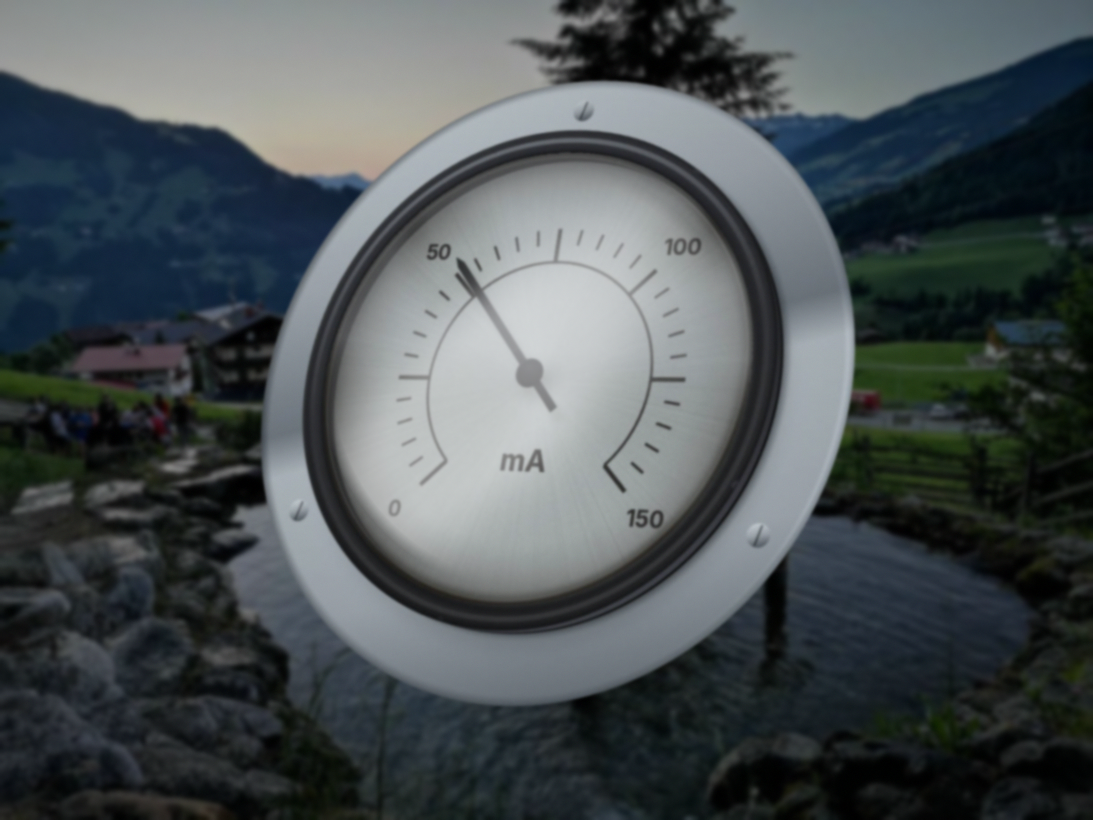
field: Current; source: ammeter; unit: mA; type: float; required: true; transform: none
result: 52.5 mA
